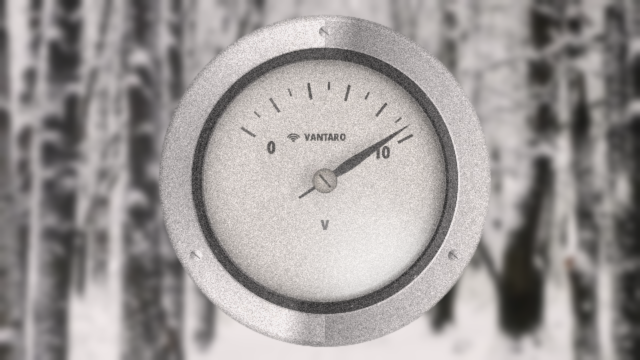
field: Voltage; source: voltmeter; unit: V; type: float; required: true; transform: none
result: 9.5 V
